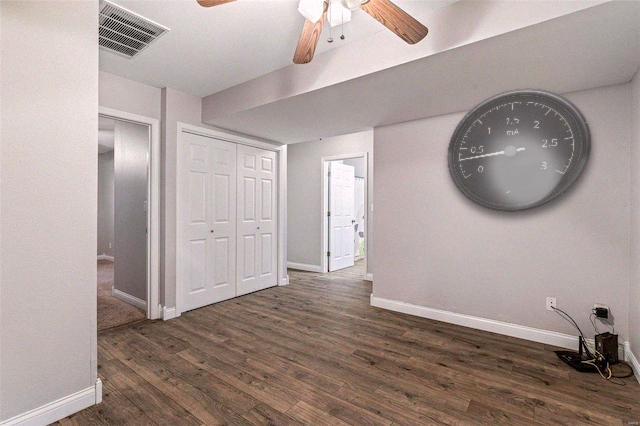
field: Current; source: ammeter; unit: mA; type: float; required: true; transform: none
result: 0.3 mA
